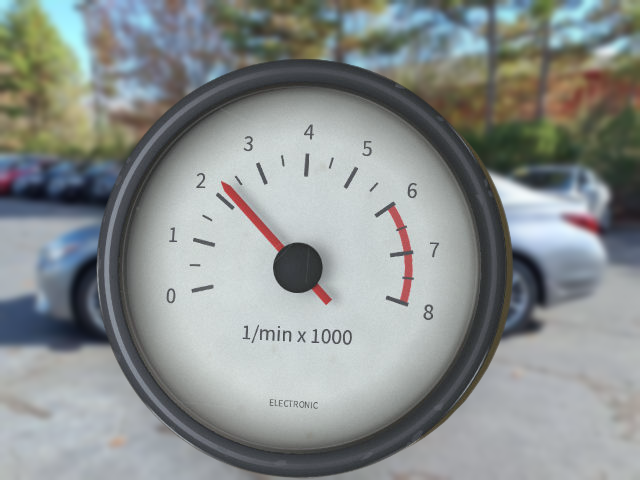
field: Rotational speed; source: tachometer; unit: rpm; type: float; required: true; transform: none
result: 2250 rpm
